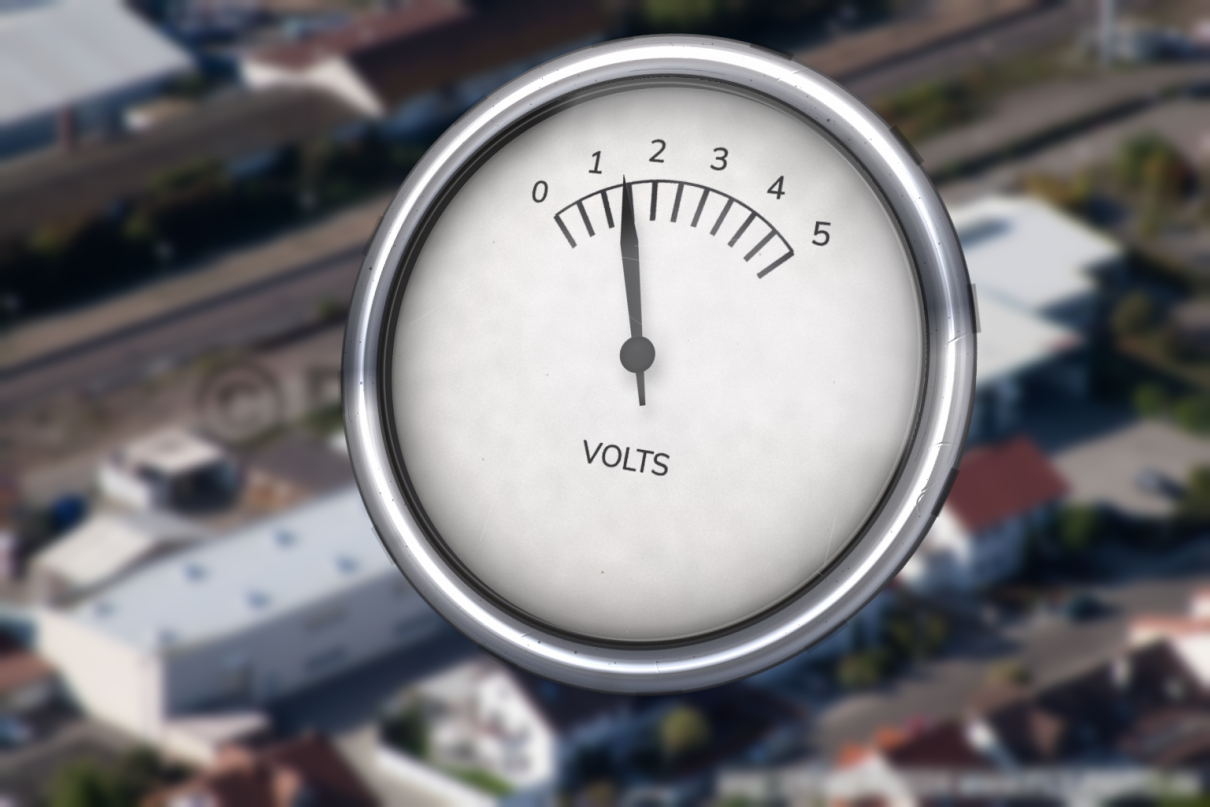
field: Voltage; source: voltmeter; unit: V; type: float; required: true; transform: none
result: 1.5 V
